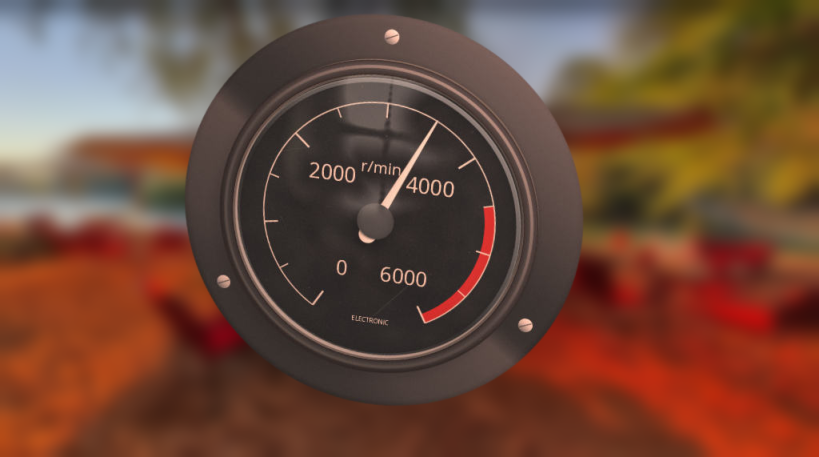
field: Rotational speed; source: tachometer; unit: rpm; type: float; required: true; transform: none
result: 3500 rpm
